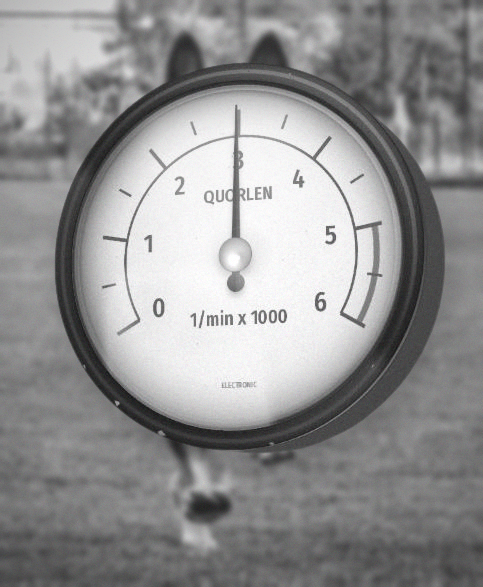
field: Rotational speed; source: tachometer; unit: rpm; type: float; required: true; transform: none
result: 3000 rpm
